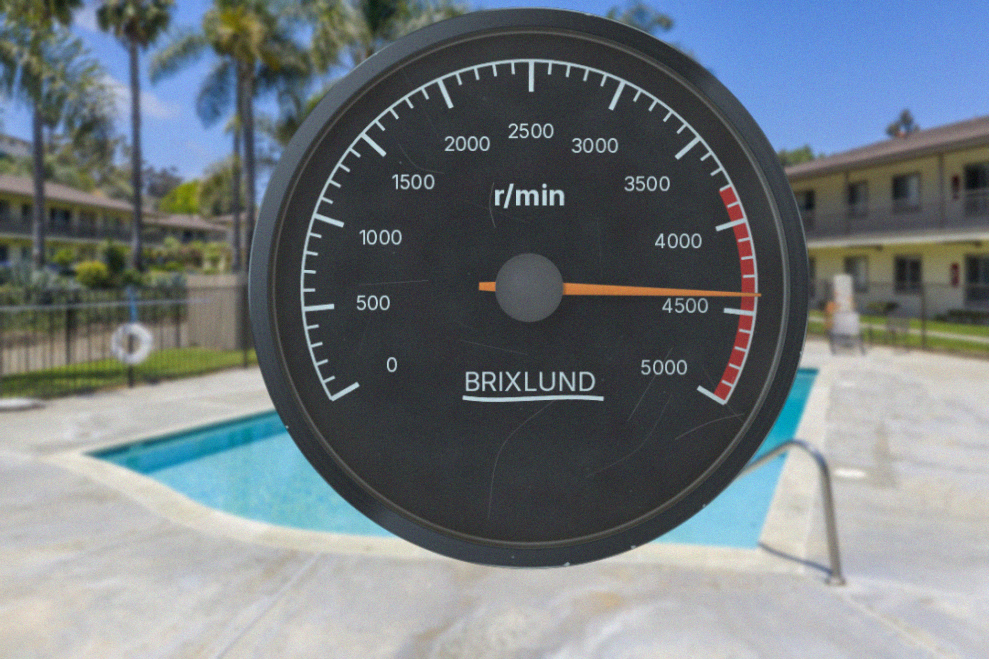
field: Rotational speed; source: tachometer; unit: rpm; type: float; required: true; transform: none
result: 4400 rpm
